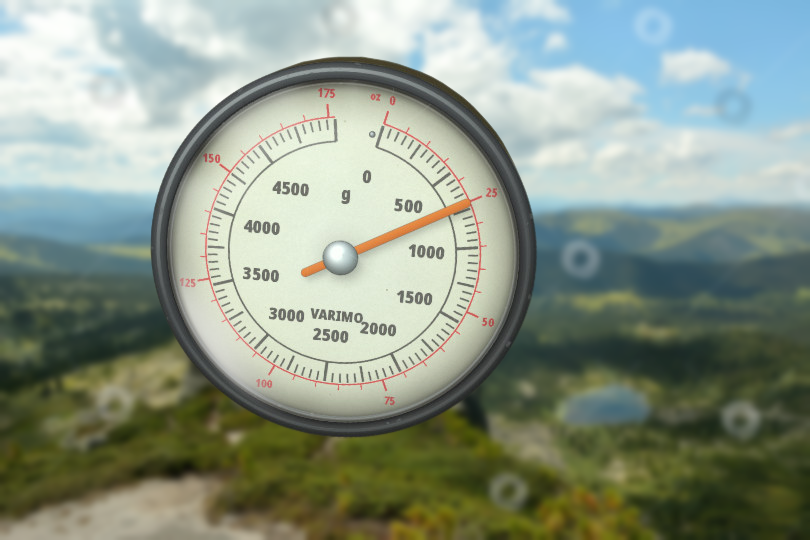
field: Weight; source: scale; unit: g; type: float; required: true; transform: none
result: 700 g
